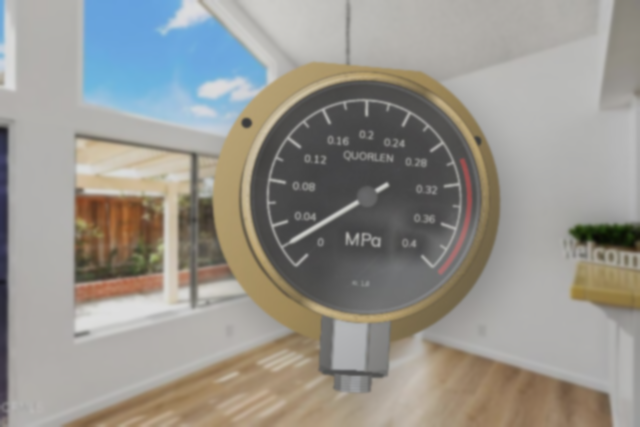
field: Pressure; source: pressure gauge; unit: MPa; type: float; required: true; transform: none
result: 0.02 MPa
